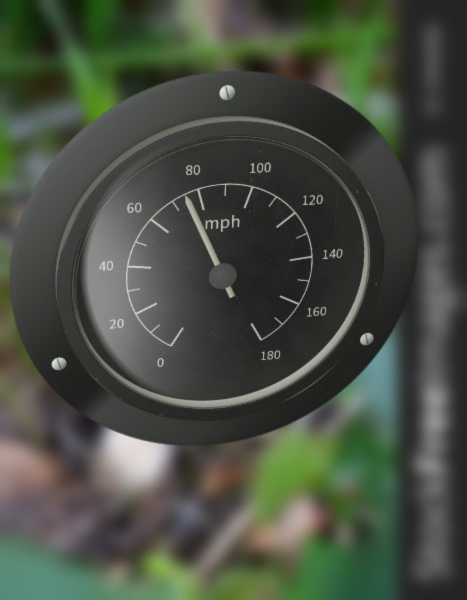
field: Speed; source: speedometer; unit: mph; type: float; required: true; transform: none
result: 75 mph
